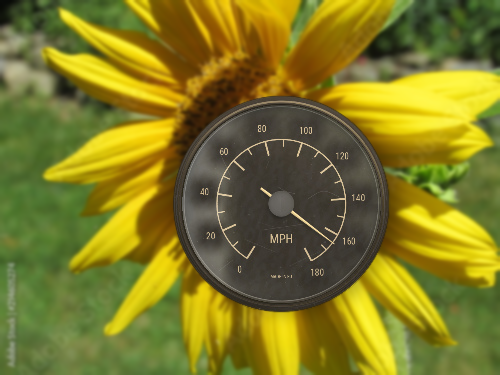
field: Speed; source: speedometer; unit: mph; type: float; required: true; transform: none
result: 165 mph
